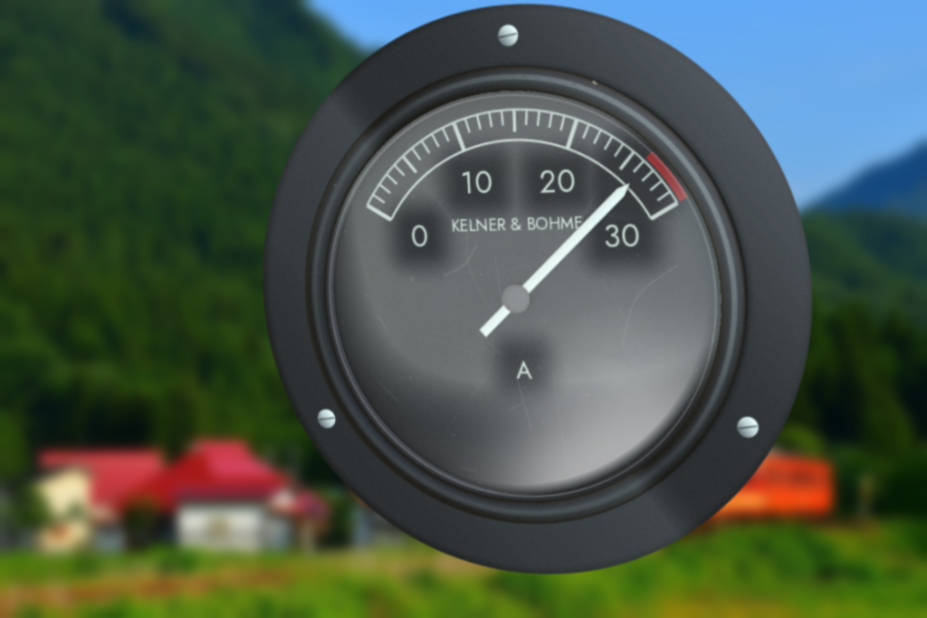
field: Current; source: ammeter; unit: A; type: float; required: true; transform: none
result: 26.5 A
